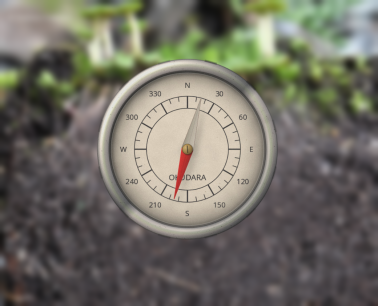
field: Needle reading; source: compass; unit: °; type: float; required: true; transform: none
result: 195 °
